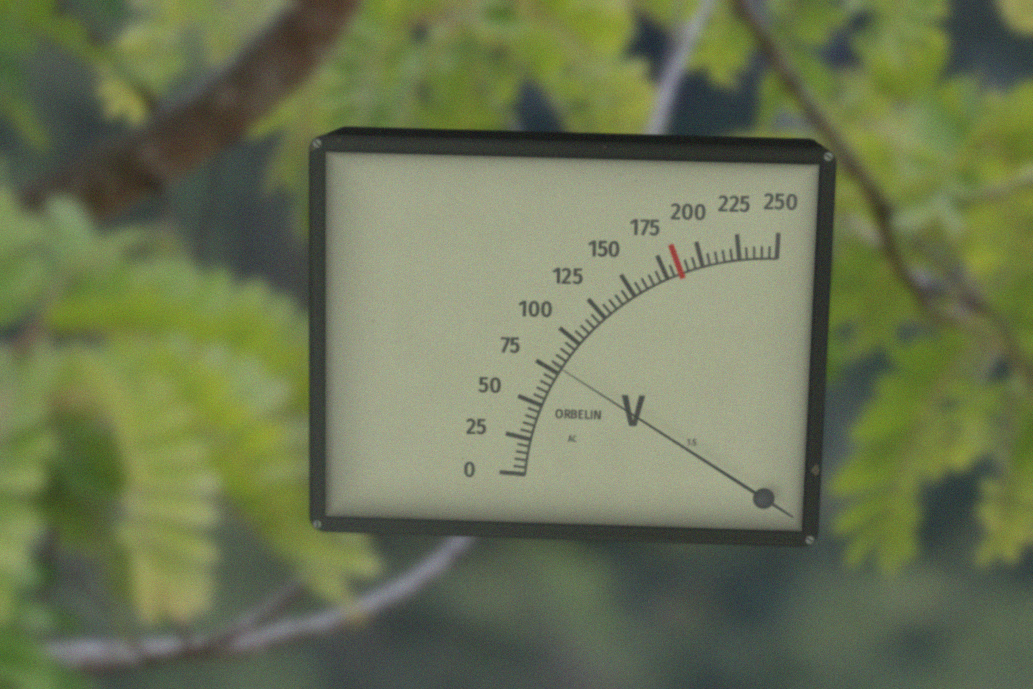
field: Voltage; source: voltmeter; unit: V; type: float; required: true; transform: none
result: 80 V
